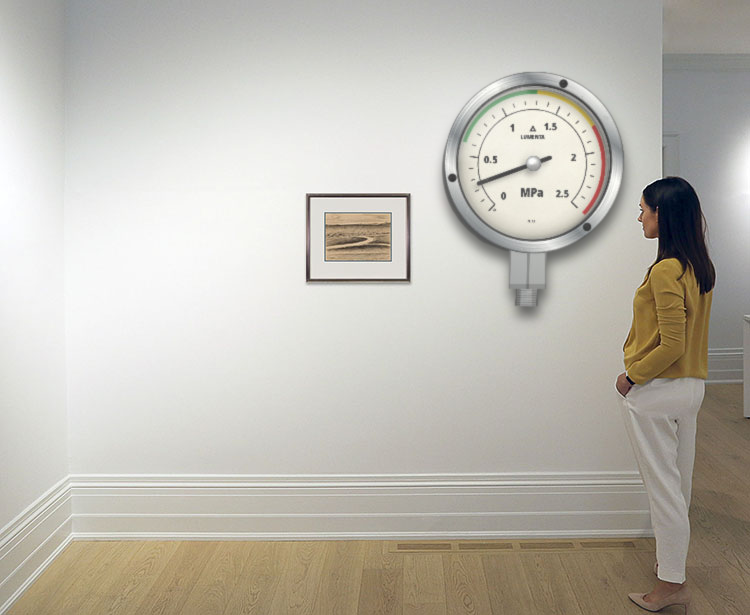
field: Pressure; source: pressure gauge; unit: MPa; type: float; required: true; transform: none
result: 0.25 MPa
